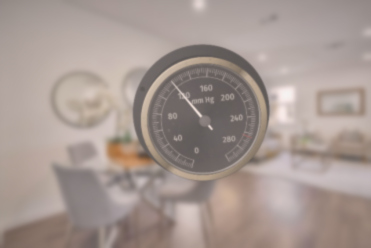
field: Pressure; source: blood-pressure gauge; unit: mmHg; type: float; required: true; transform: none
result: 120 mmHg
